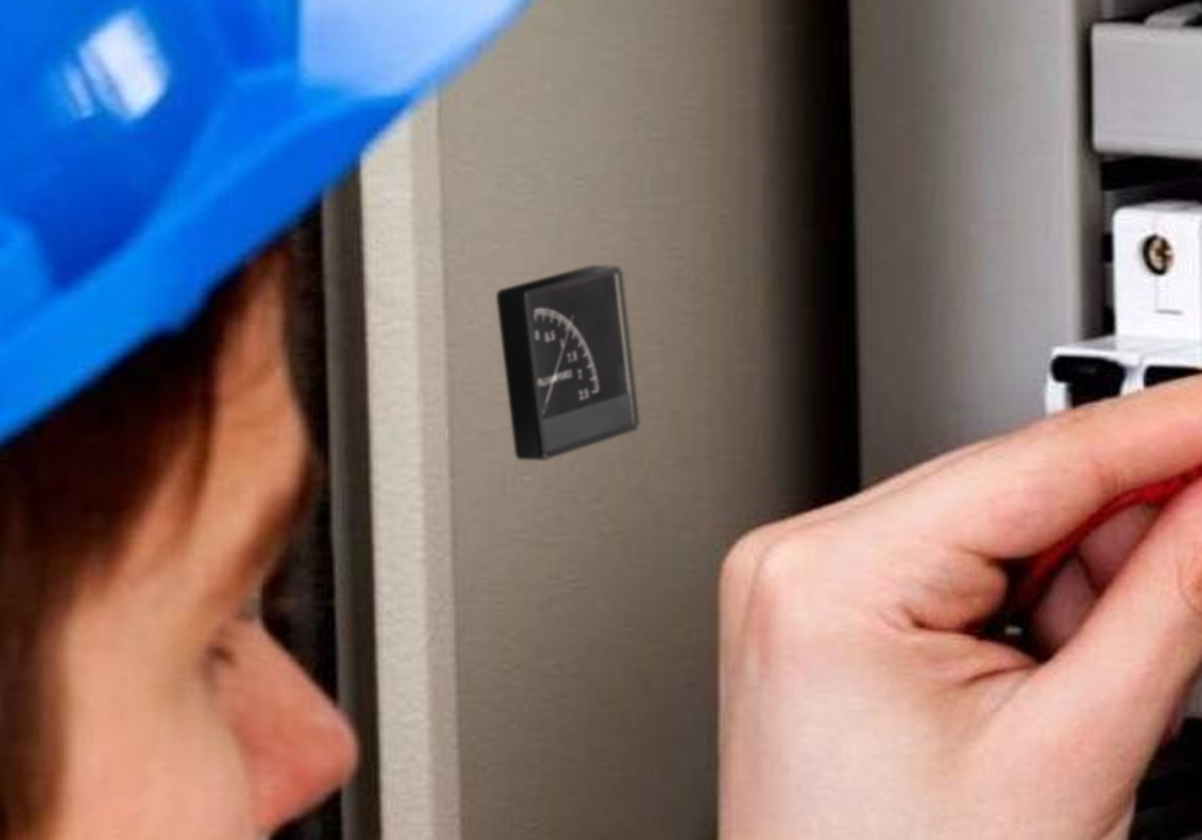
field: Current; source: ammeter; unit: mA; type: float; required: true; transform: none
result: 1 mA
